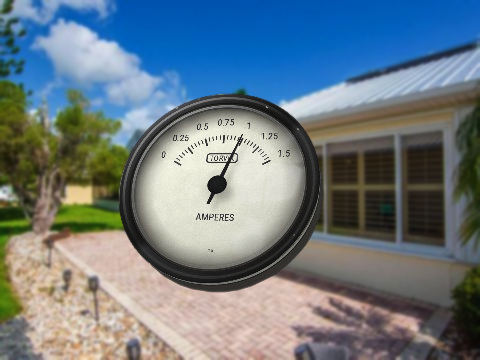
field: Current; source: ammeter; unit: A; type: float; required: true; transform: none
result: 1 A
